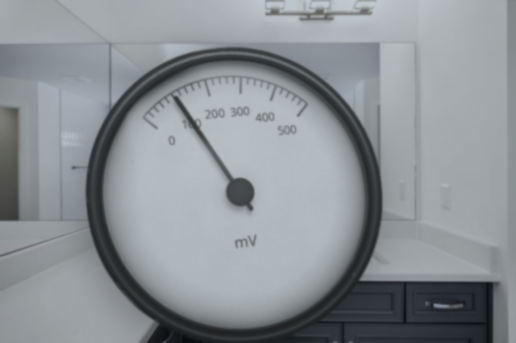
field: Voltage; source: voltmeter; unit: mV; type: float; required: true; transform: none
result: 100 mV
